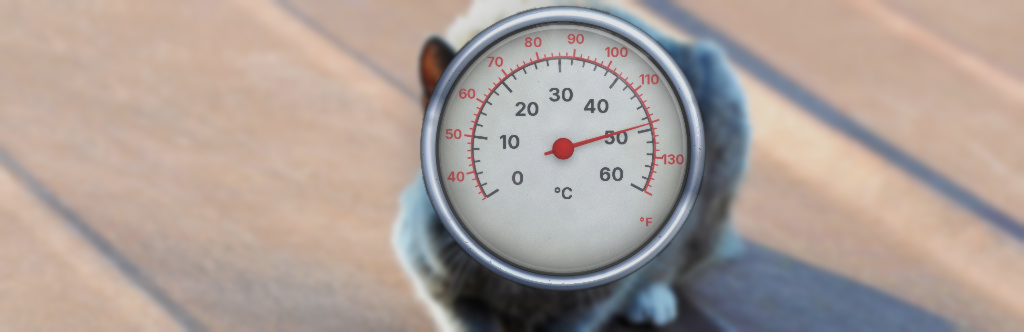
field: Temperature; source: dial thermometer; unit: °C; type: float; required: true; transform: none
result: 49 °C
